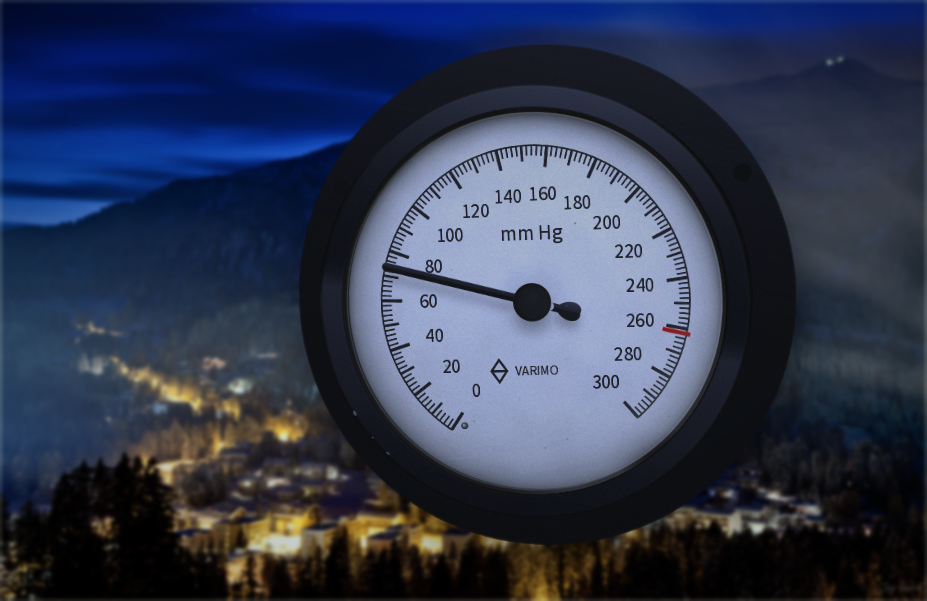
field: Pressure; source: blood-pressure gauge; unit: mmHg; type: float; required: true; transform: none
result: 74 mmHg
